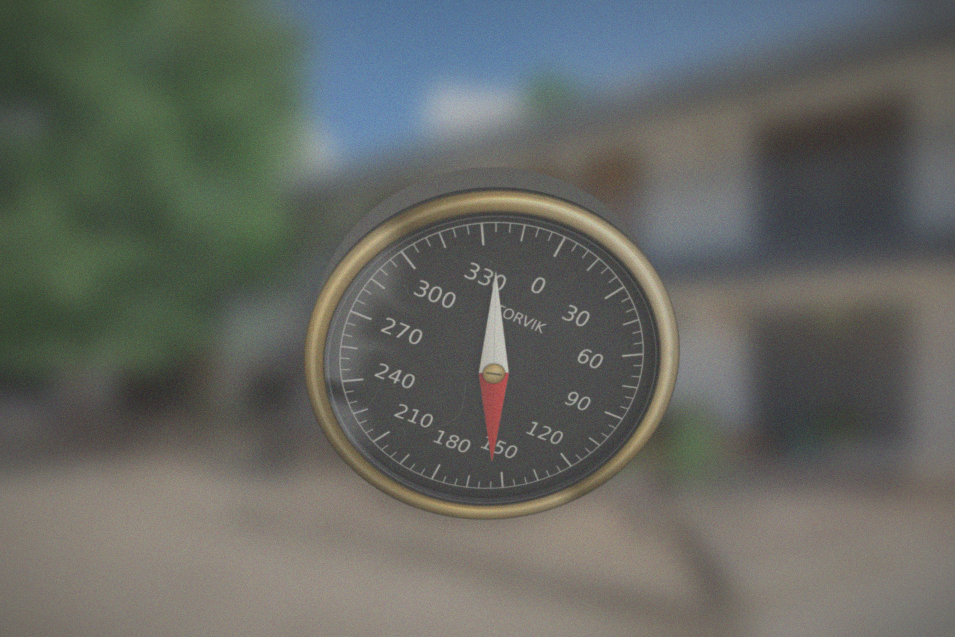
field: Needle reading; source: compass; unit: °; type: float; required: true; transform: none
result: 155 °
